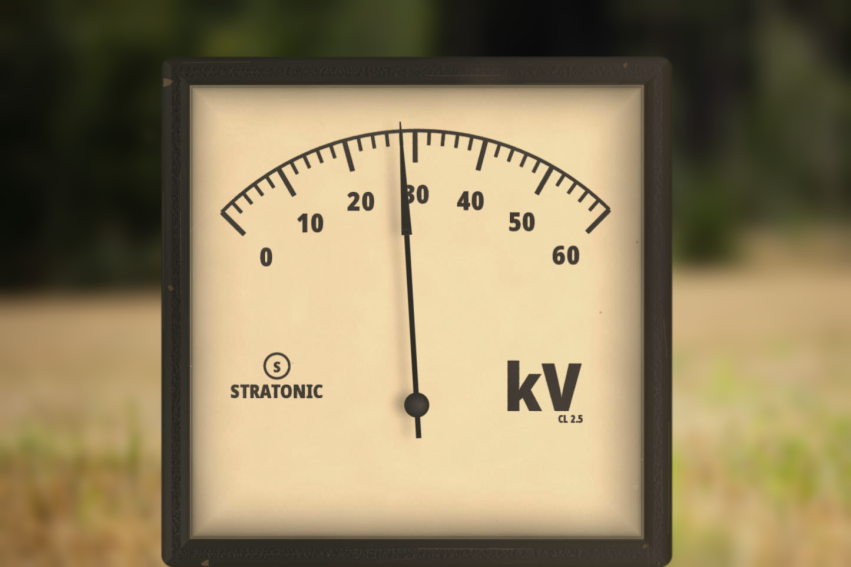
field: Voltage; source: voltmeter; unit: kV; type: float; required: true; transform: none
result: 28 kV
